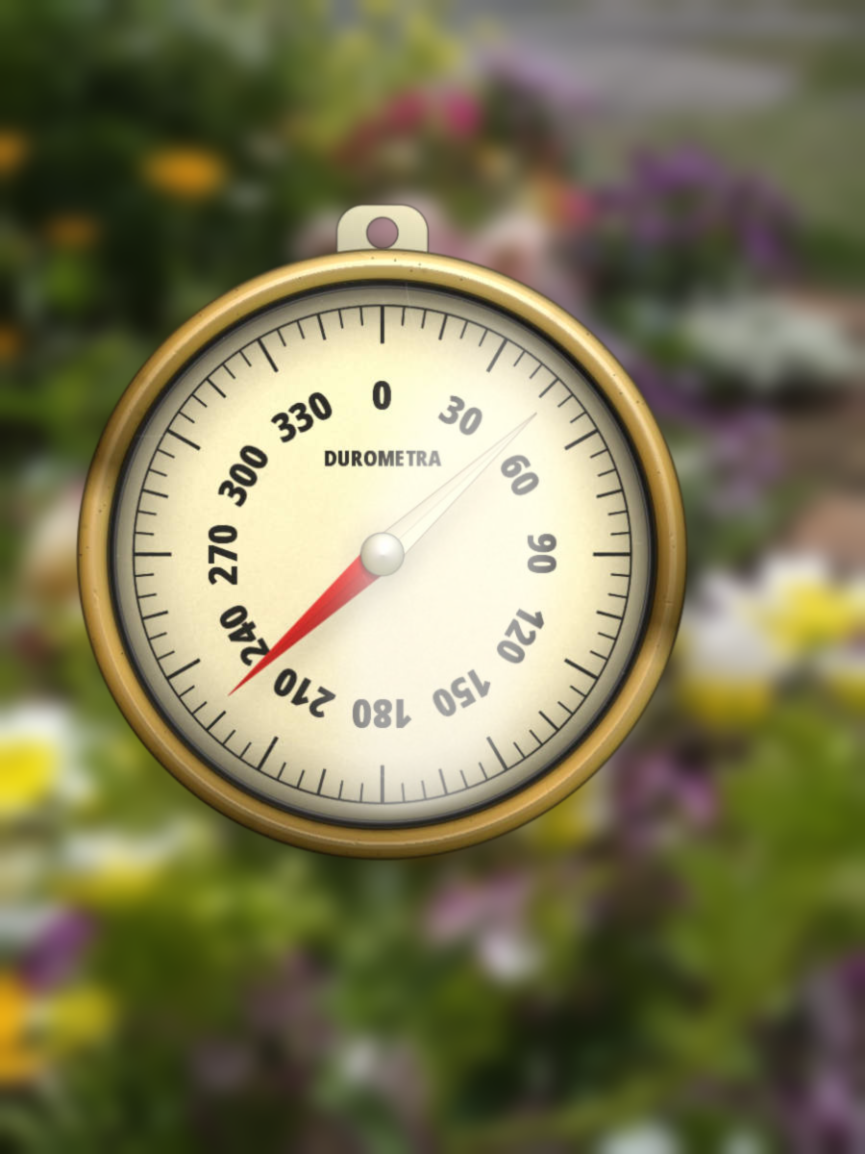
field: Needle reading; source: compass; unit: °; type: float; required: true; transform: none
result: 227.5 °
